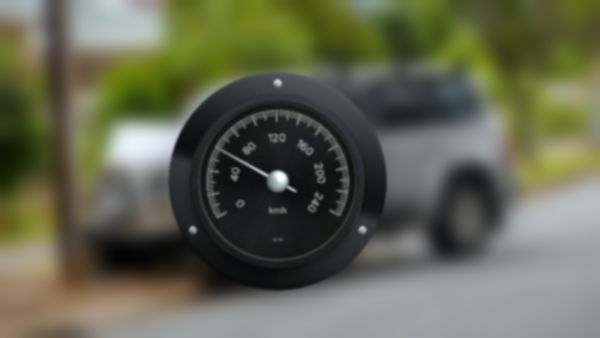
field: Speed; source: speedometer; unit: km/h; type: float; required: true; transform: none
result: 60 km/h
